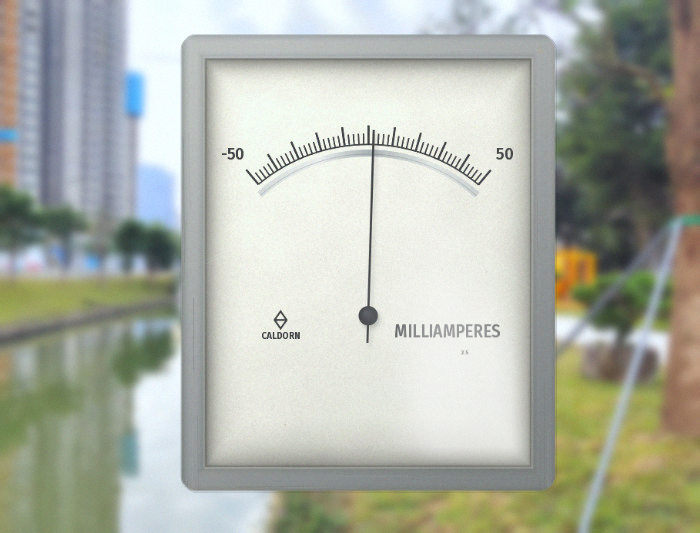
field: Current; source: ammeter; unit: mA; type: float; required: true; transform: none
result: 2 mA
